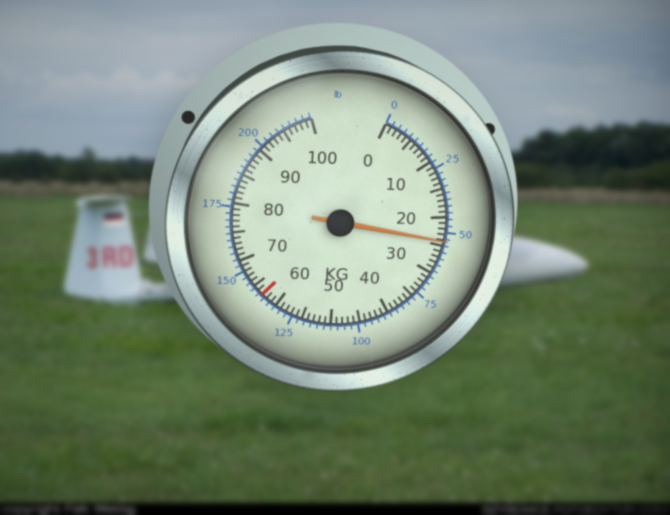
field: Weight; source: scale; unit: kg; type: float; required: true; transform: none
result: 24 kg
